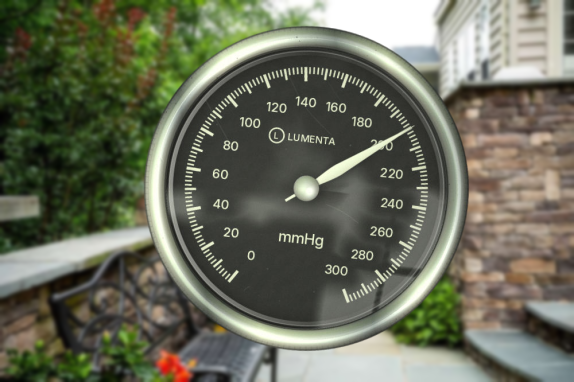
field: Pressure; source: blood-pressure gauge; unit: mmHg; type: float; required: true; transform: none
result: 200 mmHg
